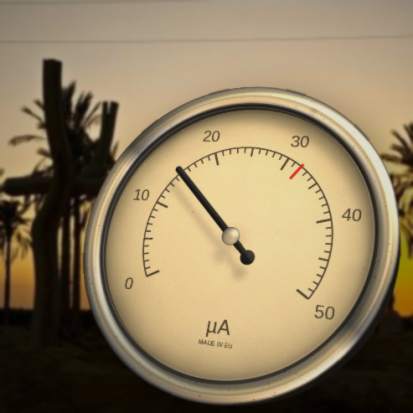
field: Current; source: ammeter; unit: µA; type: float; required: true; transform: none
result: 15 µA
